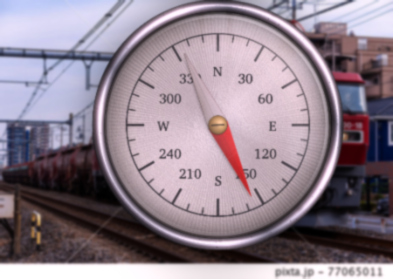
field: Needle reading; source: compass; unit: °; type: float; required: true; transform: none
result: 155 °
